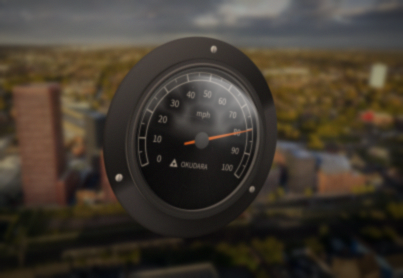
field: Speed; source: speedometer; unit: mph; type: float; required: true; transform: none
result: 80 mph
